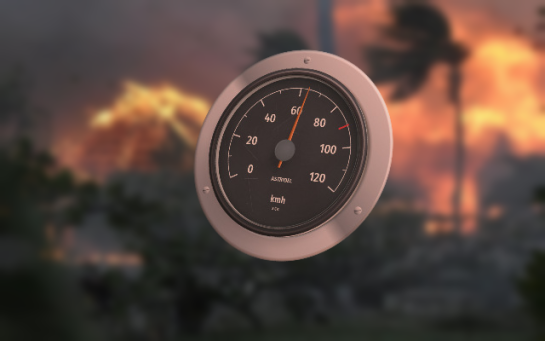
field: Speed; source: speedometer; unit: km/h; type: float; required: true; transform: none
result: 65 km/h
